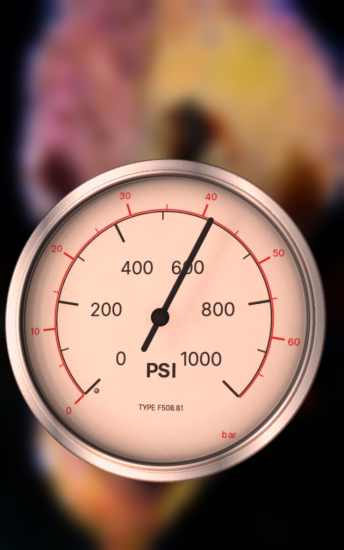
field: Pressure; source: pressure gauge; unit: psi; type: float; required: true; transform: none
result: 600 psi
